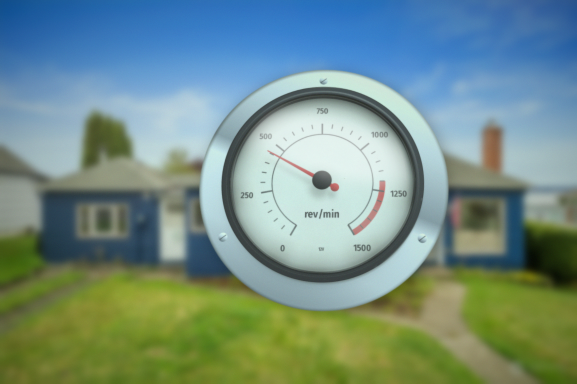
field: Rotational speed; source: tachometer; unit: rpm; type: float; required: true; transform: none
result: 450 rpm
